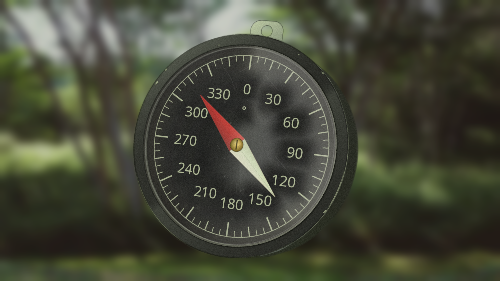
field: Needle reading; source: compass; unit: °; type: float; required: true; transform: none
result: 315 °
